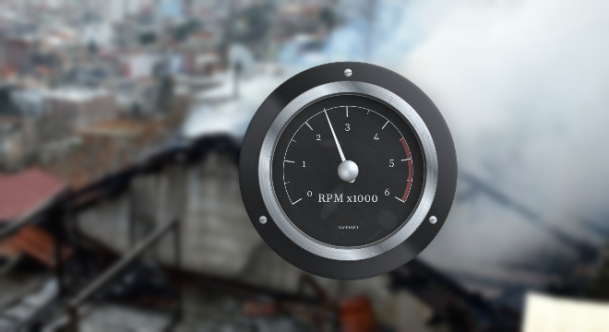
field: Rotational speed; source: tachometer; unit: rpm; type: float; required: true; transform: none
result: 2500 rpm
